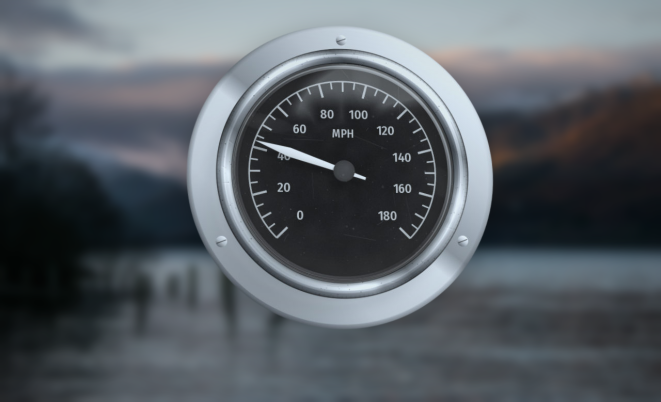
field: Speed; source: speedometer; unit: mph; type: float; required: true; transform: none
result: 42.5 mph
